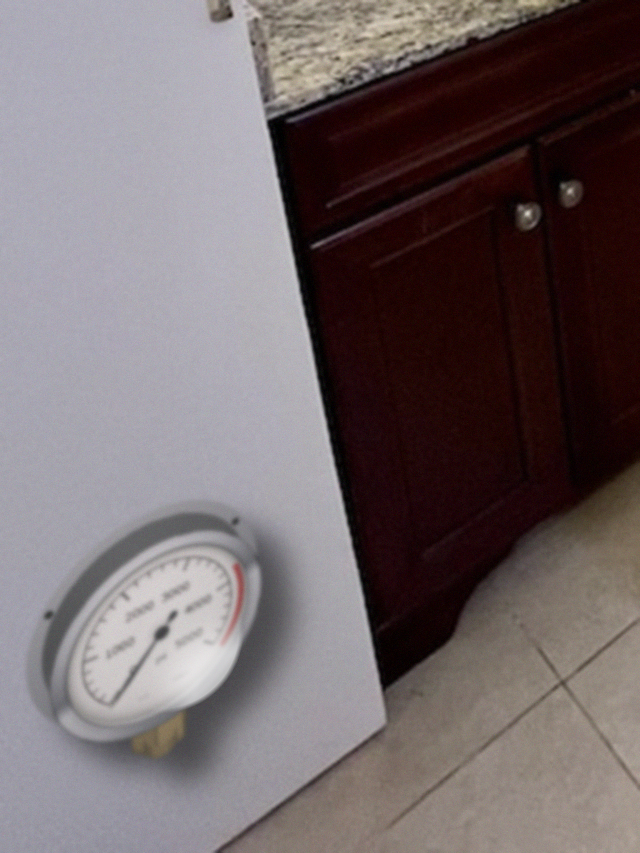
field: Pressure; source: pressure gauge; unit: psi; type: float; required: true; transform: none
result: 0 psi
